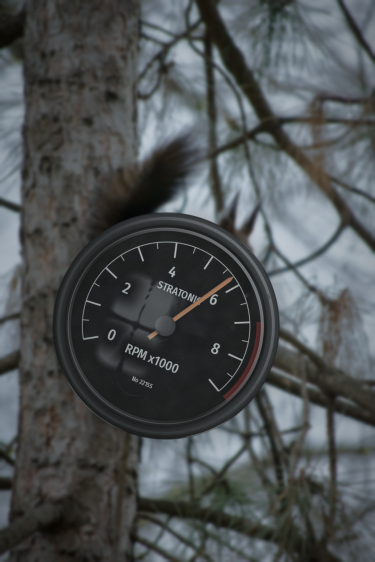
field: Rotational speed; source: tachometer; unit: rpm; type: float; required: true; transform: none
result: 5750 rpm
